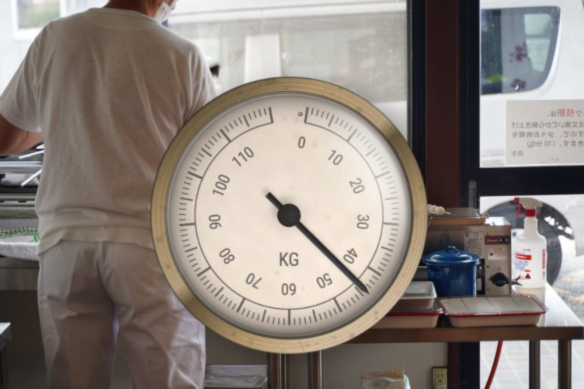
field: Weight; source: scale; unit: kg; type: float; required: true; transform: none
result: 44 kg
